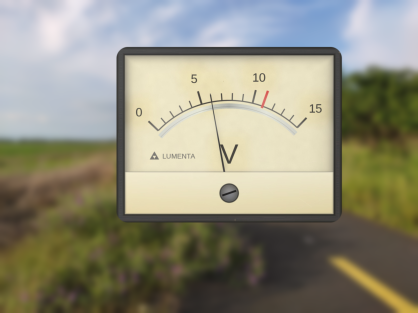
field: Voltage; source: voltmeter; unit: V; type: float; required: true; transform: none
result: 6 V
